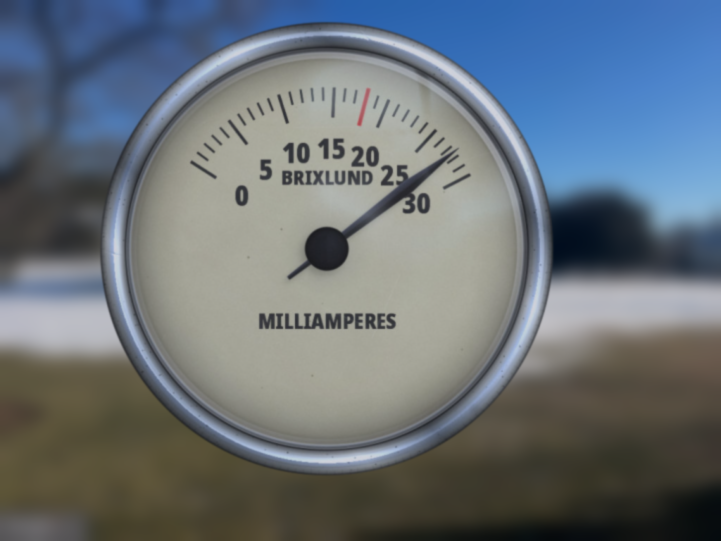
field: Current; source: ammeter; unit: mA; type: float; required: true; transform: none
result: 27.5 mA
